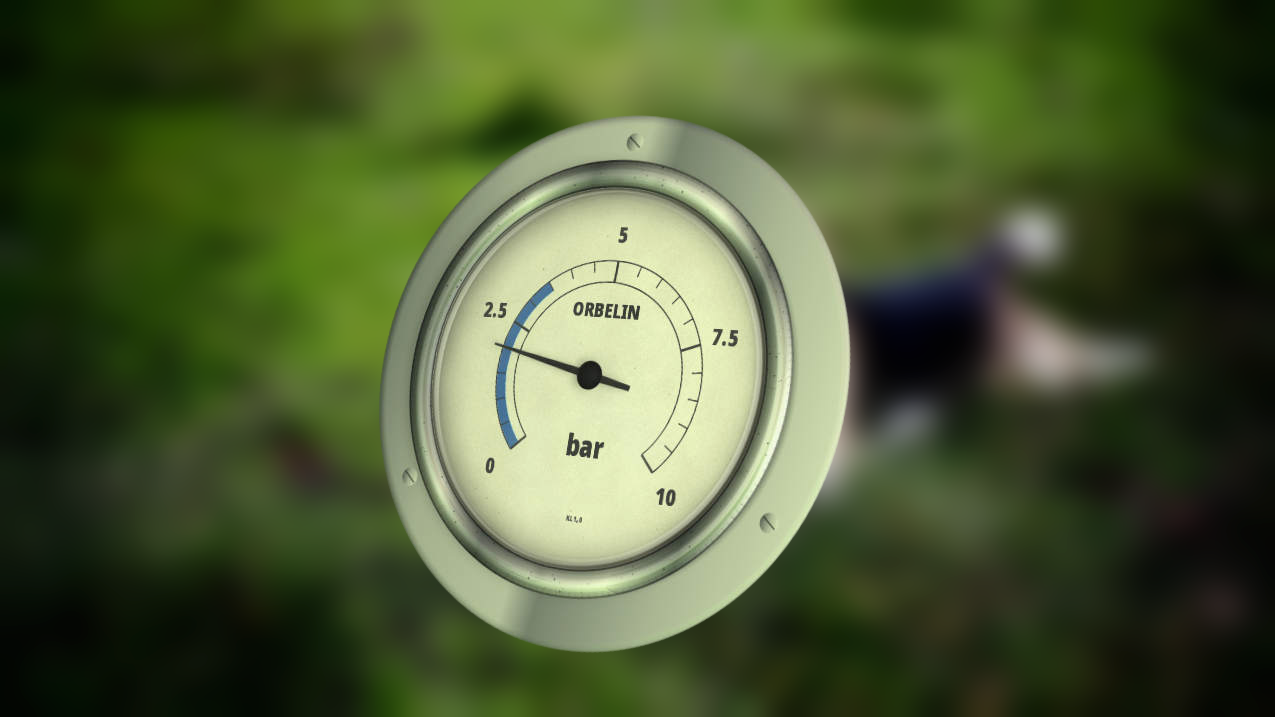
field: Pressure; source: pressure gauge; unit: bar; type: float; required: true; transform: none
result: 2 bar
